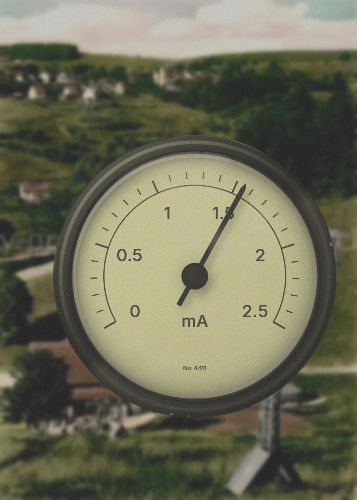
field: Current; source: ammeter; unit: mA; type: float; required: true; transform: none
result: 1.55 mA
